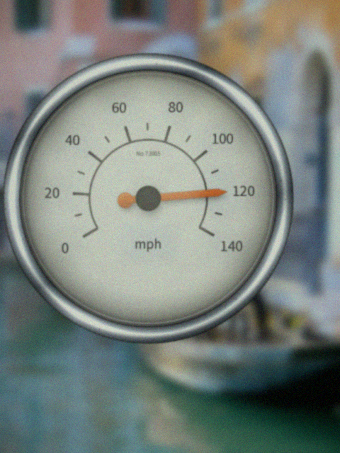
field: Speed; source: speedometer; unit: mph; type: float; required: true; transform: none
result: 120 mph
